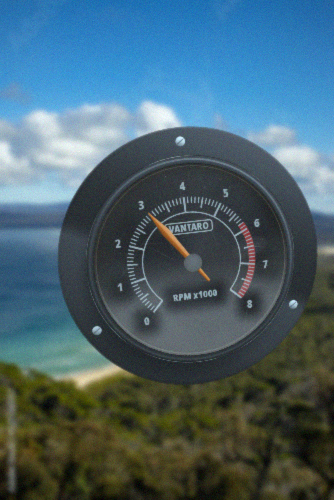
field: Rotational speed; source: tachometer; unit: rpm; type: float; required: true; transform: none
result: 3000 rpm
